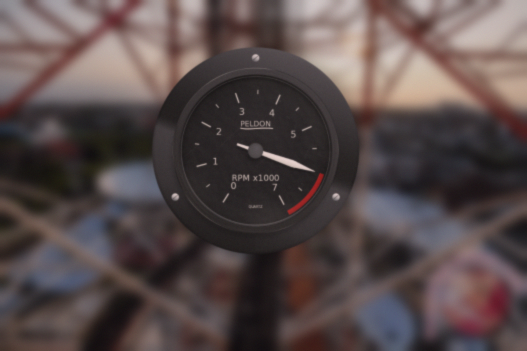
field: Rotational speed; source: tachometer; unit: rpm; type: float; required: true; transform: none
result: 6000 rpm
